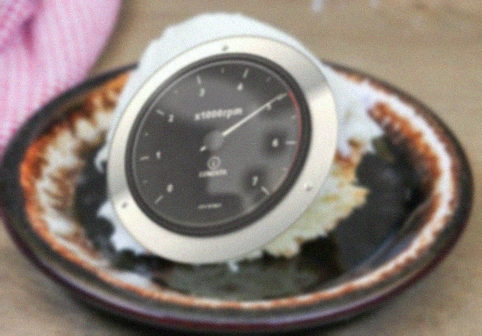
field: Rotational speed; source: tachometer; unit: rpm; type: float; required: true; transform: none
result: 5000 rpm
